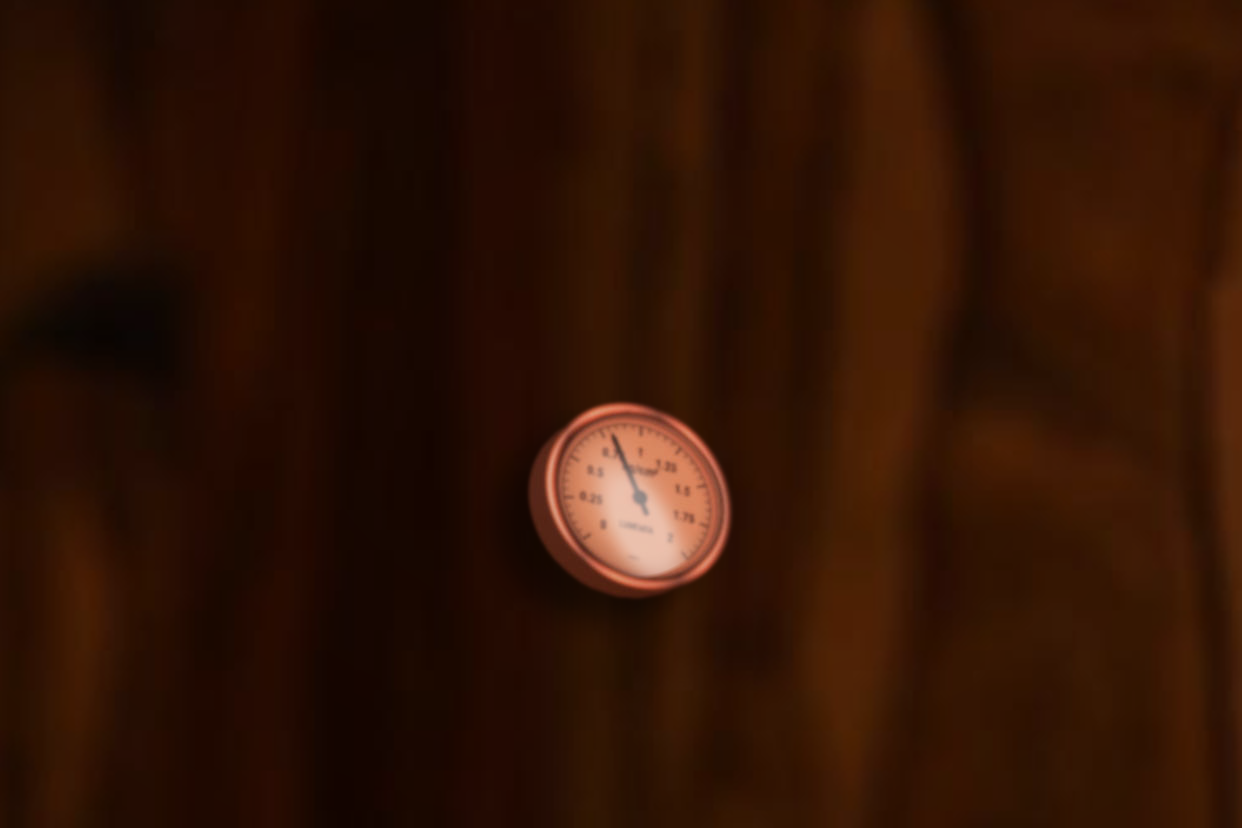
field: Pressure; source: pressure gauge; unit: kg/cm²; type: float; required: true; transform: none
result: 0.8 kg/cm²
